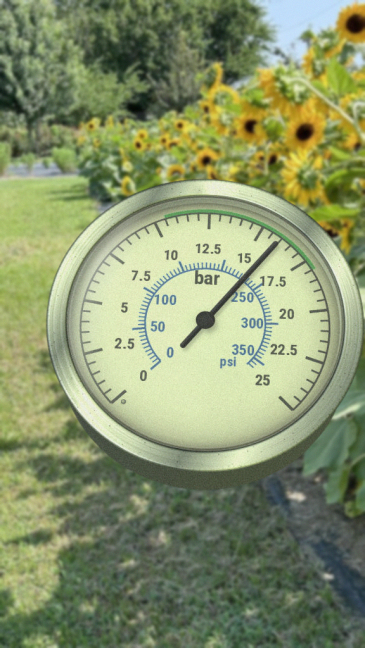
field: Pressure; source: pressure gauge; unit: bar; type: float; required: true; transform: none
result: 16 bar
